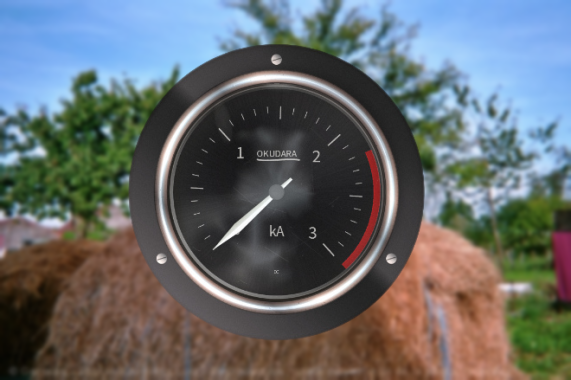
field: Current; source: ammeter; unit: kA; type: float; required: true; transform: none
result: 0 kA
